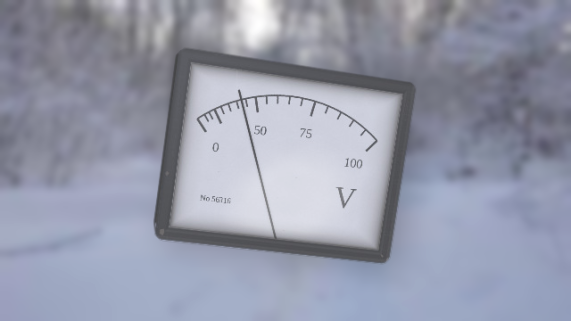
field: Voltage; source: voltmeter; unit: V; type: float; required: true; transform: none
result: 42.5 V
